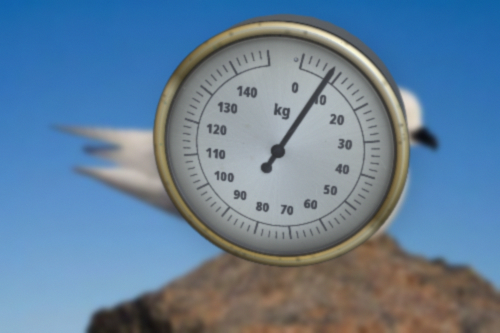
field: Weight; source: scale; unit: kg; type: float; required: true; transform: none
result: 8 kg
